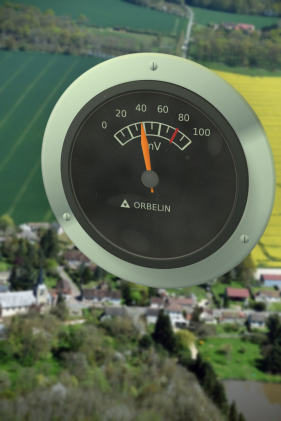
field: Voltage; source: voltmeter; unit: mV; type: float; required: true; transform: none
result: 40 mV
